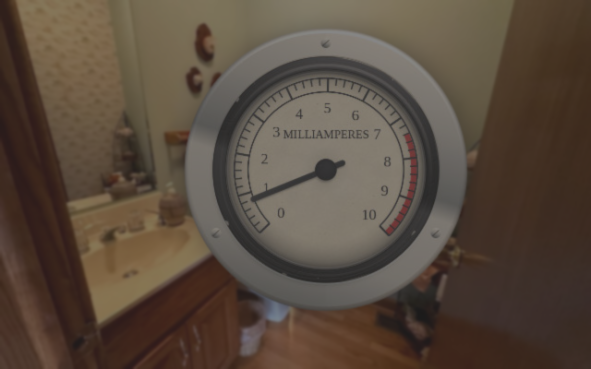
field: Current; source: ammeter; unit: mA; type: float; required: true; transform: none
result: 0.8 mA
